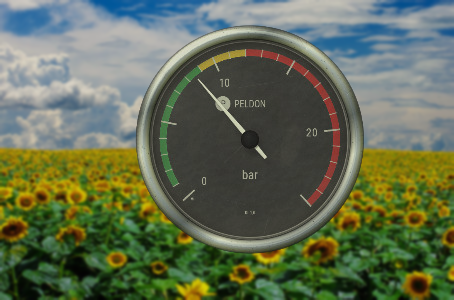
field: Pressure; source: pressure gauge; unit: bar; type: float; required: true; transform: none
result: 8.5 bar
